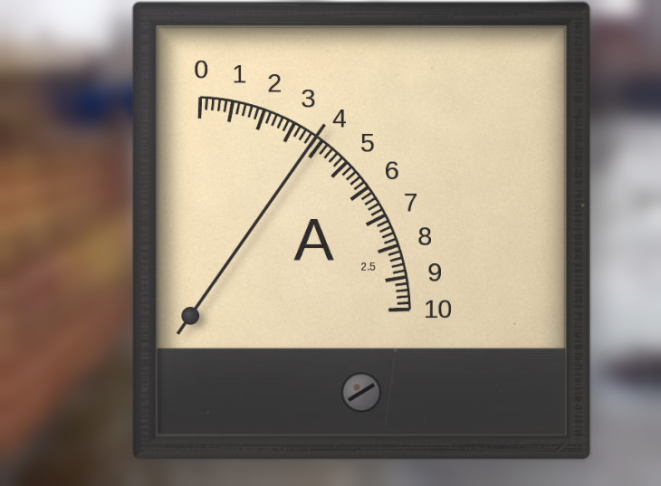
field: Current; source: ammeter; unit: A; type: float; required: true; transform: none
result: 3.8 A
